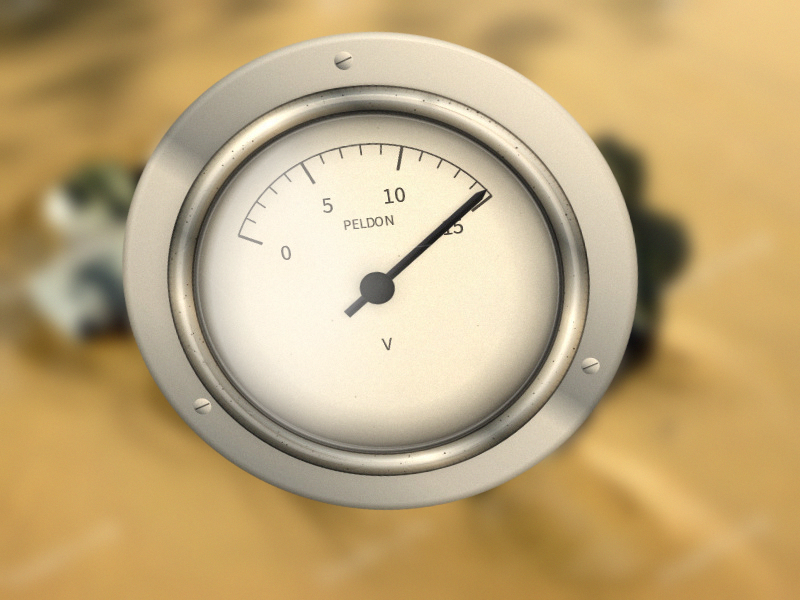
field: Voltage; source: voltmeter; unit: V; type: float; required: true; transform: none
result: 14.5 V
